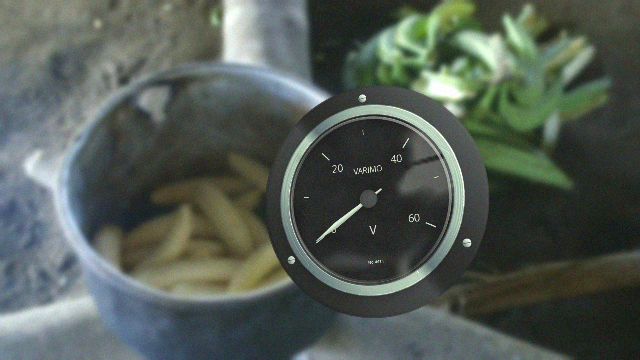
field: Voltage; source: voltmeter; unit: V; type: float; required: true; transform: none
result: 0 V
